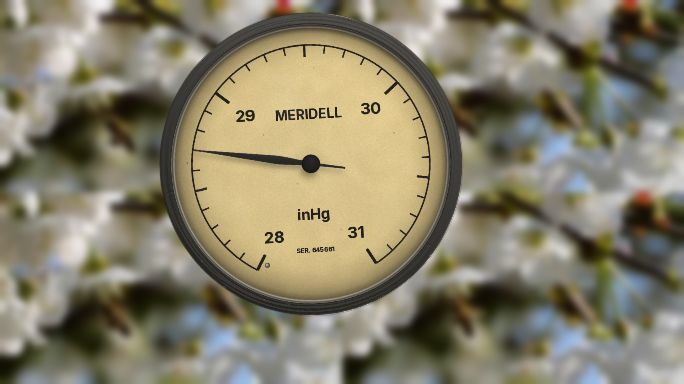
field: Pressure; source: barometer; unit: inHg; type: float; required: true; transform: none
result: 28.7 inHg
